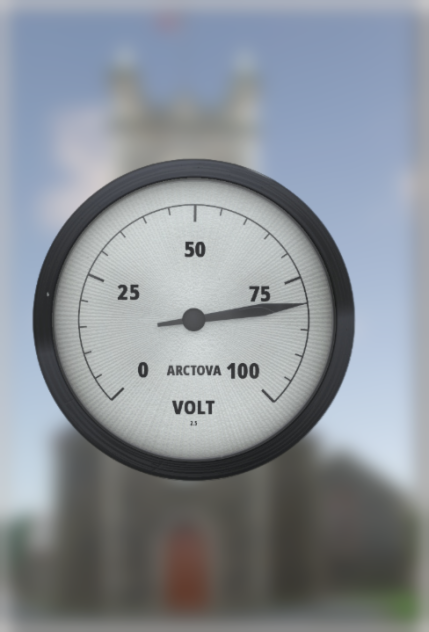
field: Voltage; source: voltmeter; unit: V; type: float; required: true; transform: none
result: 80 V
